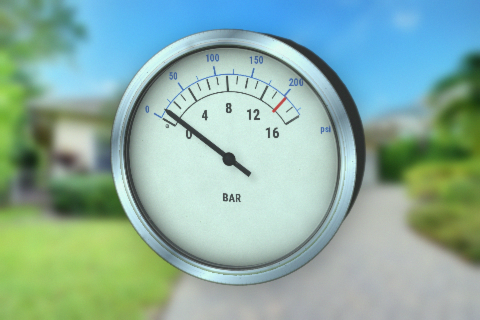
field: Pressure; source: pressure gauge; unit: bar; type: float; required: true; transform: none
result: 1 bar
